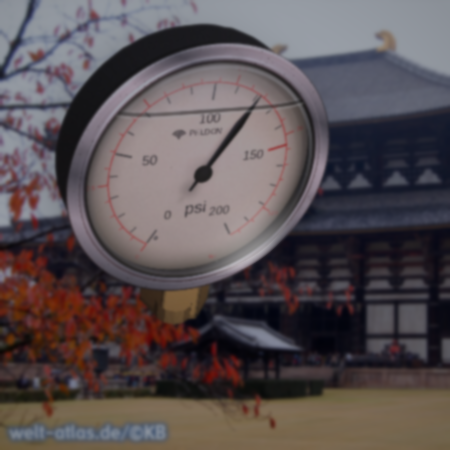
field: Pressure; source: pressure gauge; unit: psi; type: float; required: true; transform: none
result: 120 psi
